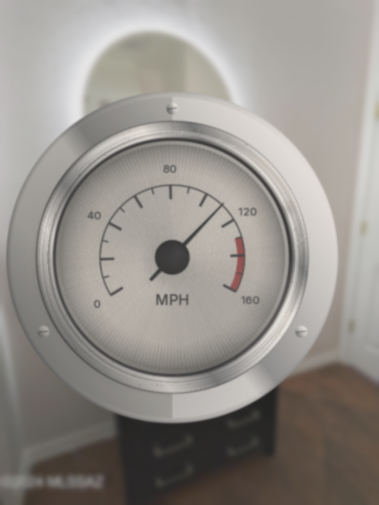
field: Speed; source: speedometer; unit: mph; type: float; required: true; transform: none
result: 110 mph
